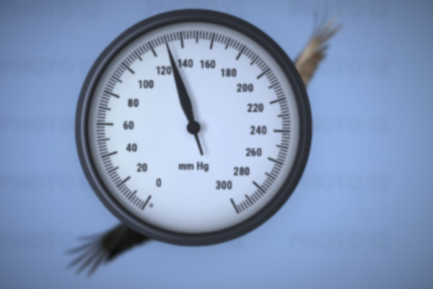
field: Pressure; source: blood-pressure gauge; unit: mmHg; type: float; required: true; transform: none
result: 130 mmHg
